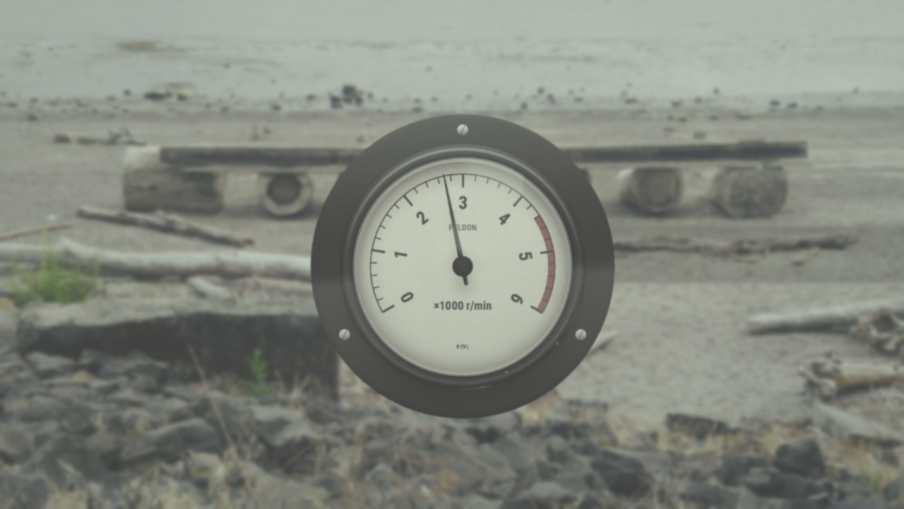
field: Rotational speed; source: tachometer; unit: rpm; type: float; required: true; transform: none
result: 2700 rpm
